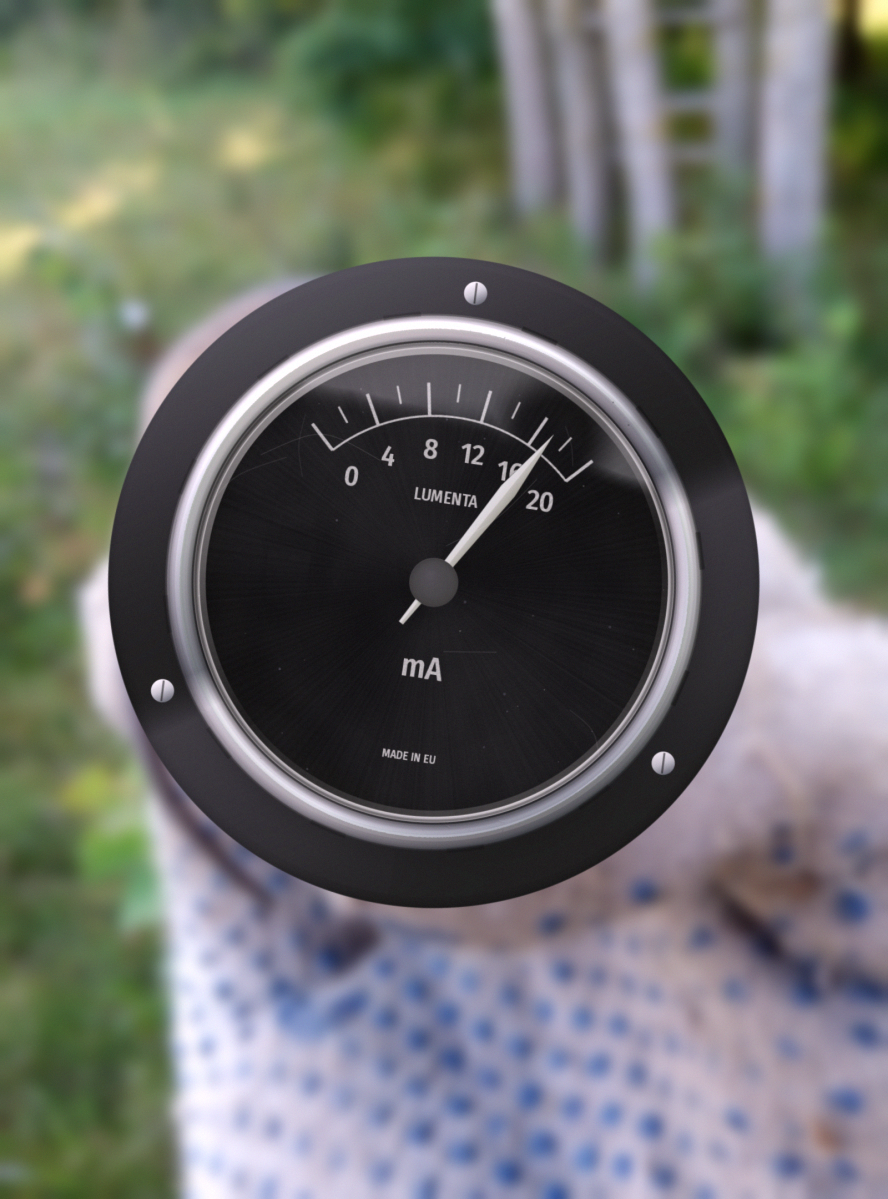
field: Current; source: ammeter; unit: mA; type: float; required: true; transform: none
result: 17 mA
